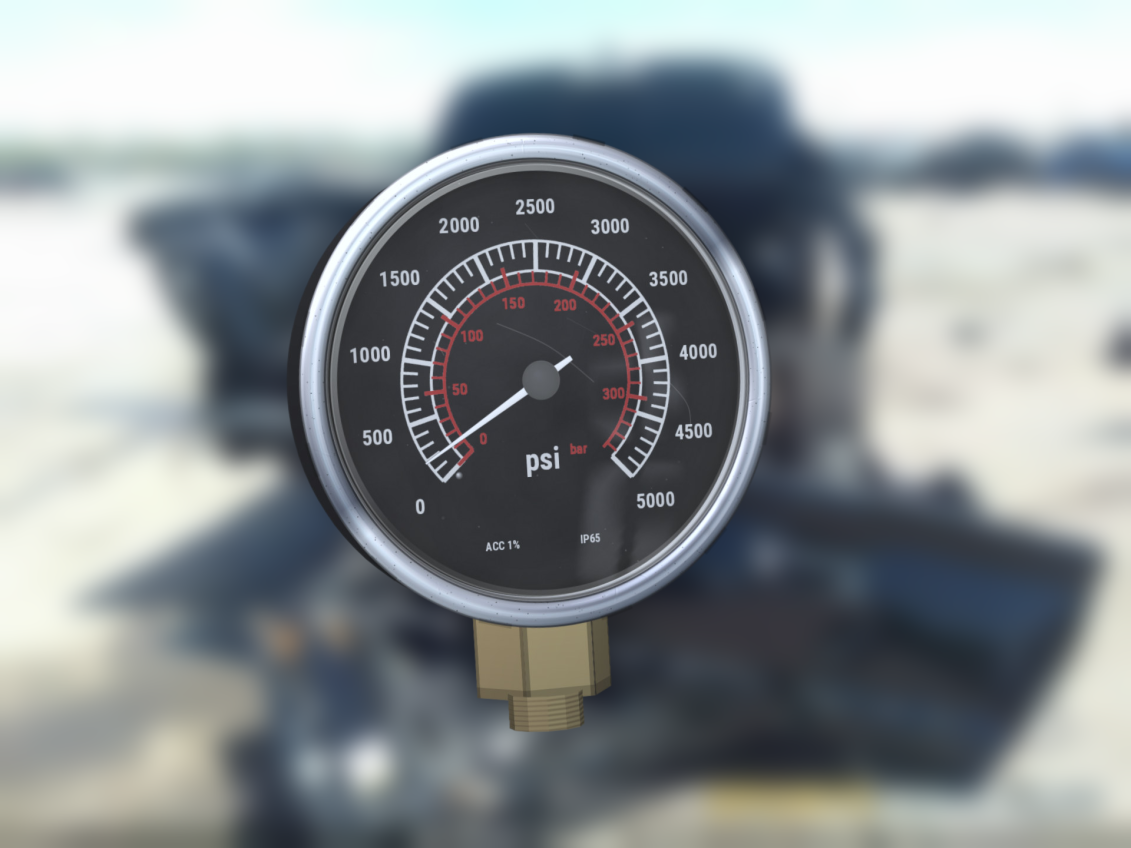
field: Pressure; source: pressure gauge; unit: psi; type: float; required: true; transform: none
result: 200 psi
